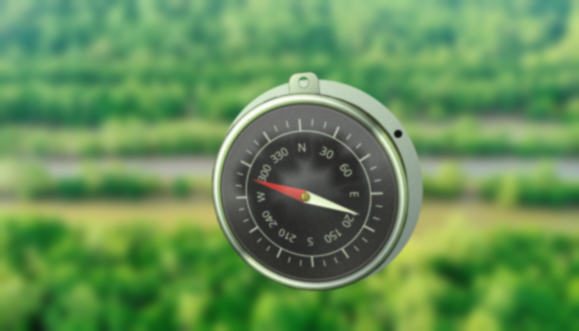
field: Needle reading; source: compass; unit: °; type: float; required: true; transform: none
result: 290 °
